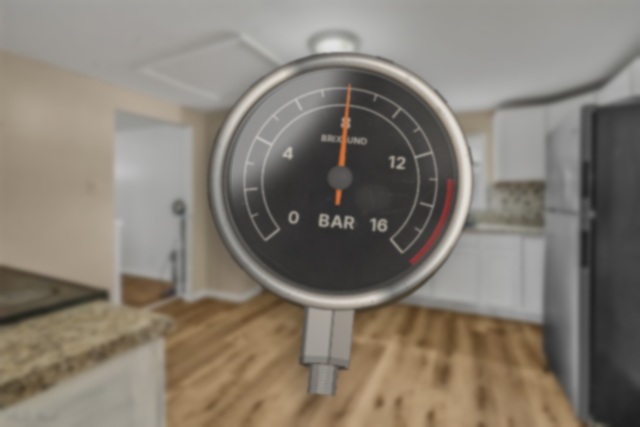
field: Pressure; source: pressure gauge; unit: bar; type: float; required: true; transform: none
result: 8 bar
